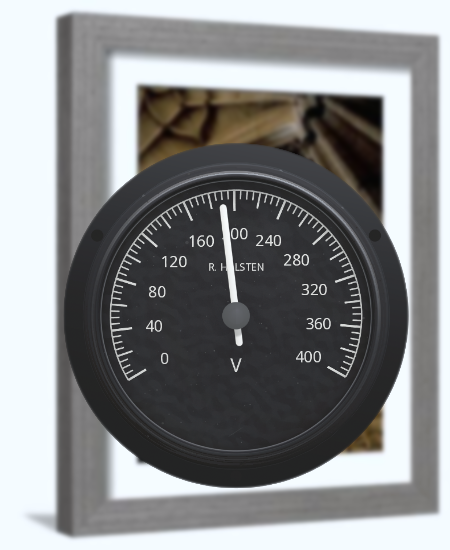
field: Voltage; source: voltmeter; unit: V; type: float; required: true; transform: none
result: 190 V
